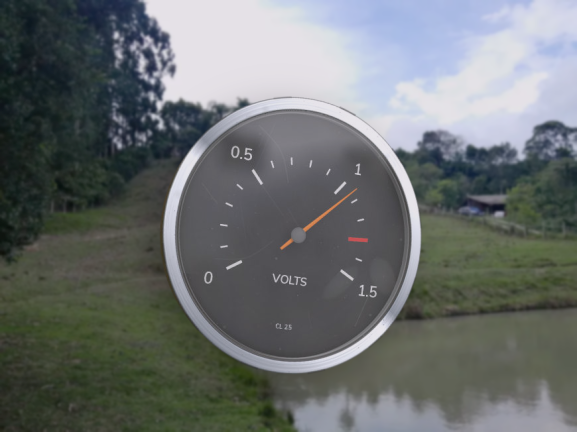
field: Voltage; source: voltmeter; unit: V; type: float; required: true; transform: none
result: 1.05 V
